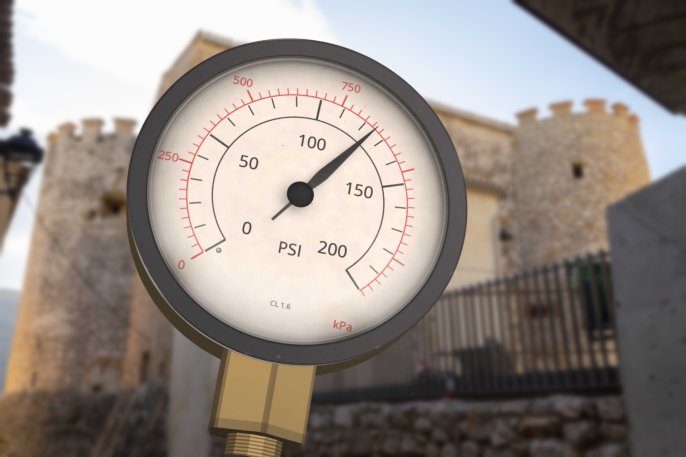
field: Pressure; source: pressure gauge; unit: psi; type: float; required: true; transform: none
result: 125 psi
